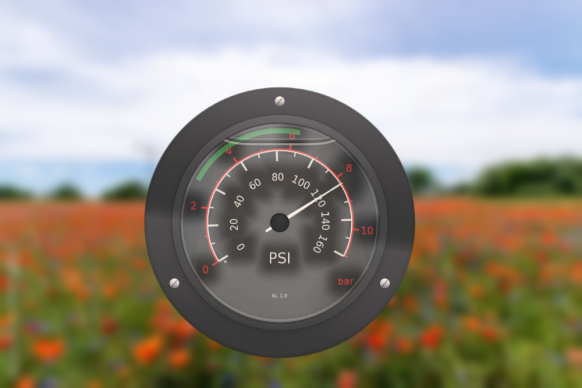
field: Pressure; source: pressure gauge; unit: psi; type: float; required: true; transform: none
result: 120 psi
